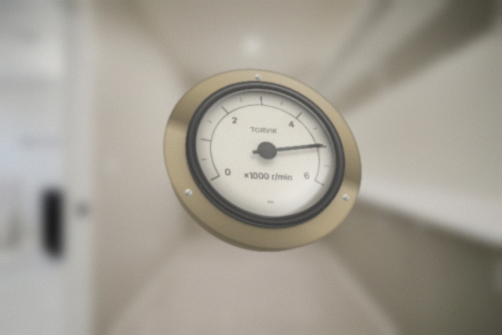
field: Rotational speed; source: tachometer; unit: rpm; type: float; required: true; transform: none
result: 5000 rpm
